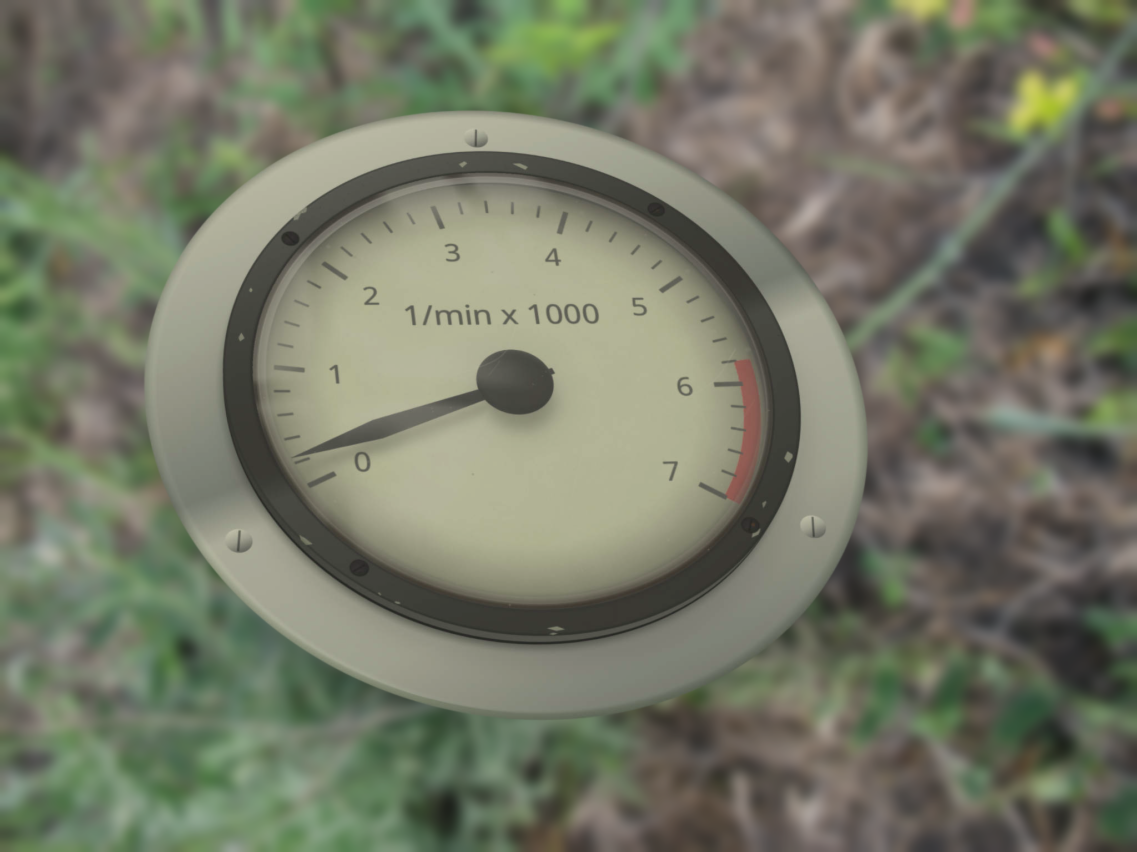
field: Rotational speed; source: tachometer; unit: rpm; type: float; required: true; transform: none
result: 200 rpm
